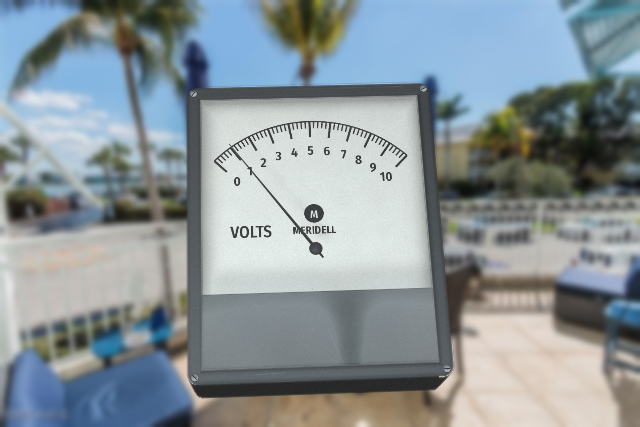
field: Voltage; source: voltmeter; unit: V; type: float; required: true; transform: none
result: 1 V
